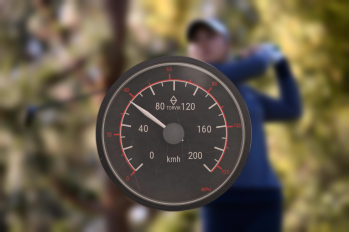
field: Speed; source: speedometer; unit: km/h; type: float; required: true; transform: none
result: 60 km/h
